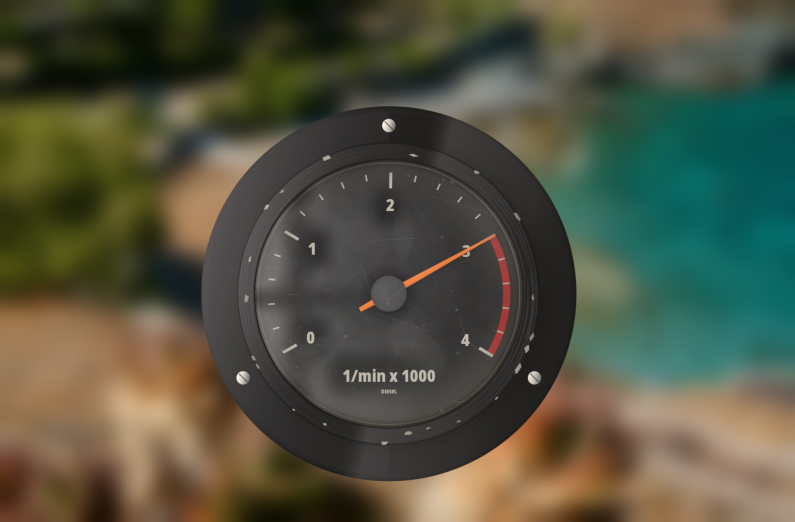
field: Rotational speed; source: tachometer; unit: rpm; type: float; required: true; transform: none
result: 3000 rpm
